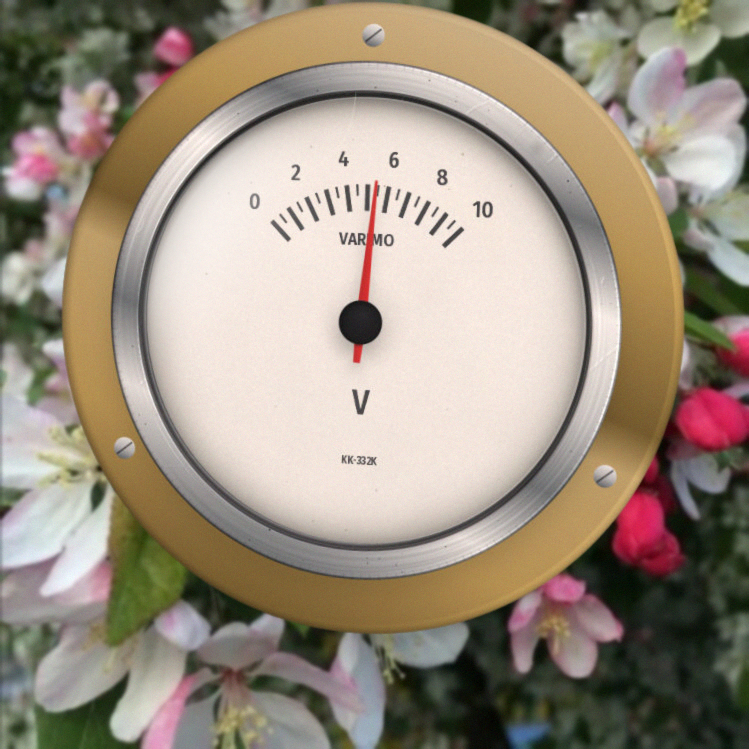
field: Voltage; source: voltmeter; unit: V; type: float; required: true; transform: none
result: 5.5 V
